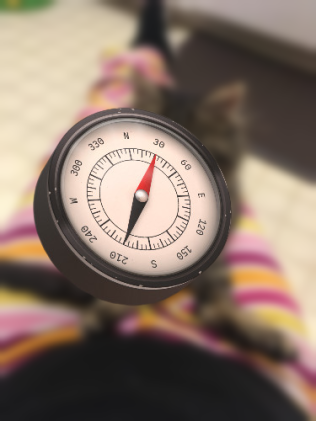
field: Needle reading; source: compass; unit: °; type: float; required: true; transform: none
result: 30 °
